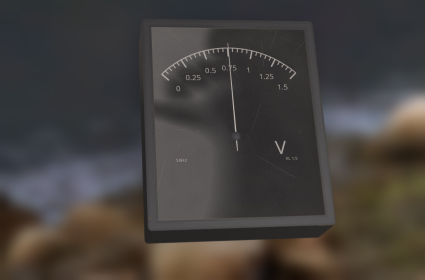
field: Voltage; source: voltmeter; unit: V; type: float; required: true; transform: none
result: 0.75 V
